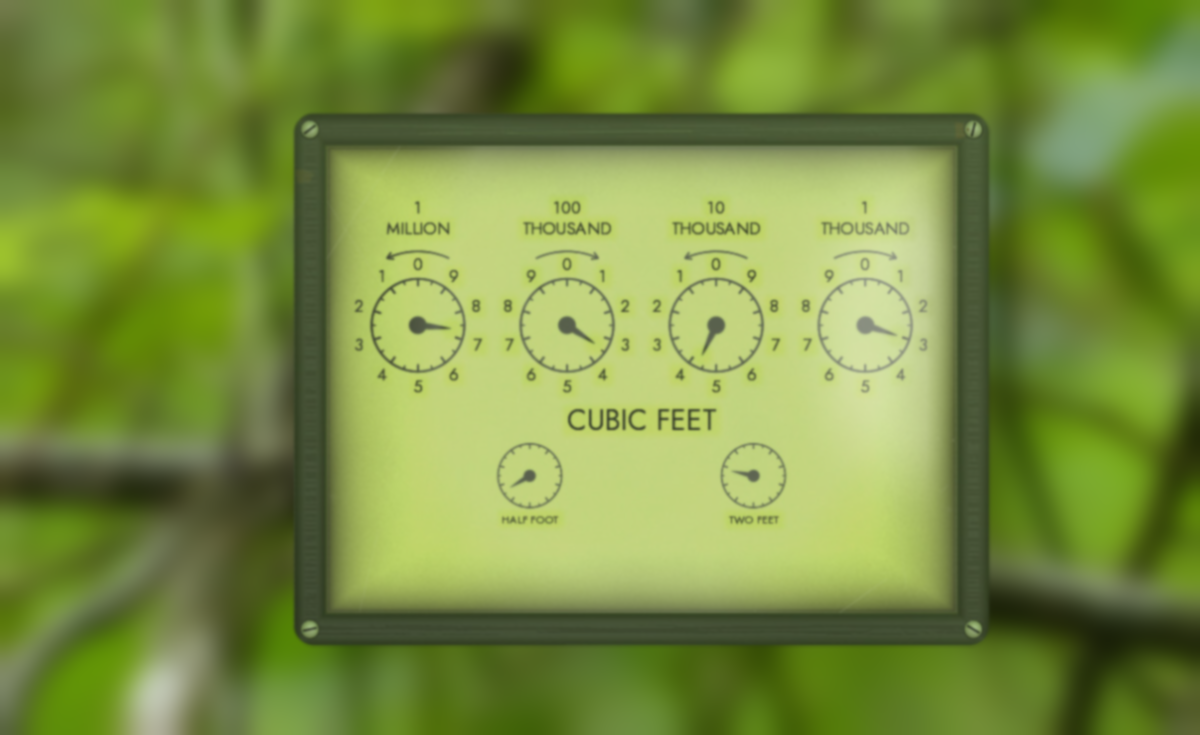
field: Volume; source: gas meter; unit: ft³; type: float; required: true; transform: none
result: 734300 ft³
